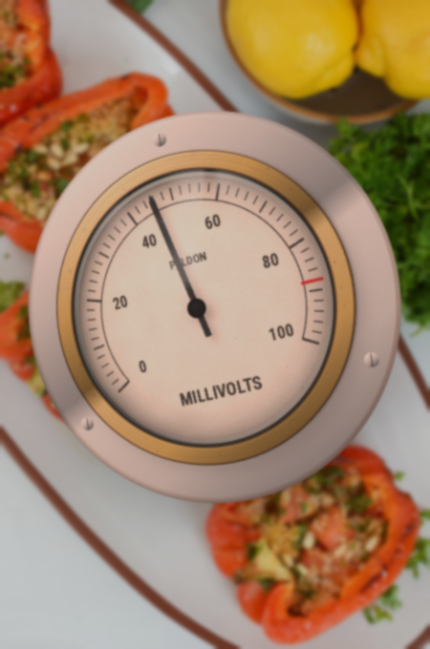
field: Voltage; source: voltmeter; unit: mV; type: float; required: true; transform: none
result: 46 mV
